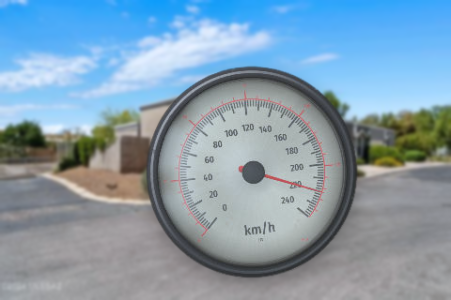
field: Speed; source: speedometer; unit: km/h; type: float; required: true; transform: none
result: 220 km/h
